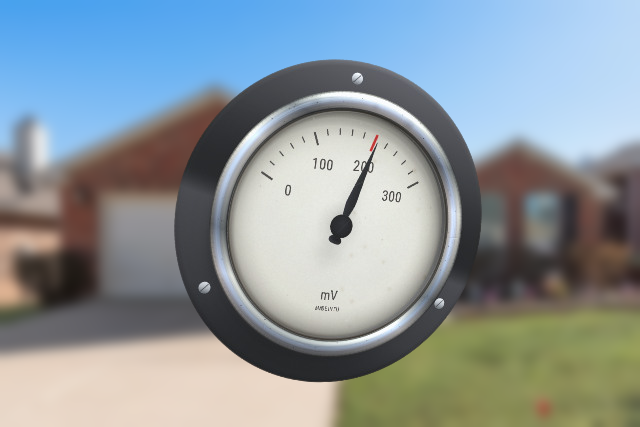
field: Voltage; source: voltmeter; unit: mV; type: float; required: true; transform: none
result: 200 mV
